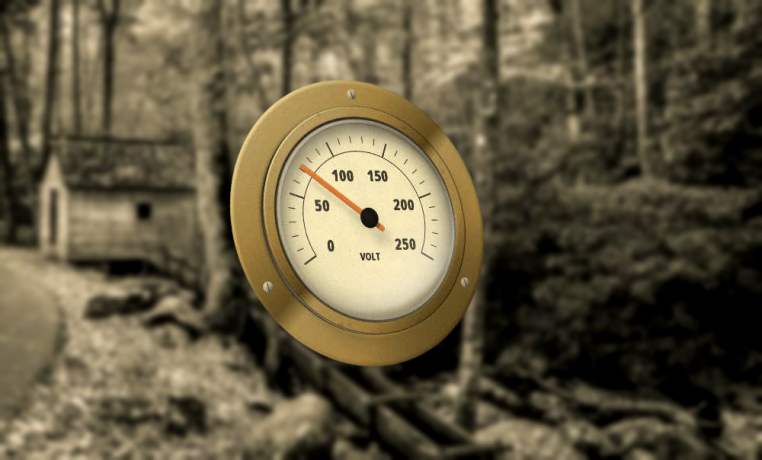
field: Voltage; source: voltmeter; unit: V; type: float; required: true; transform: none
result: 70 V
